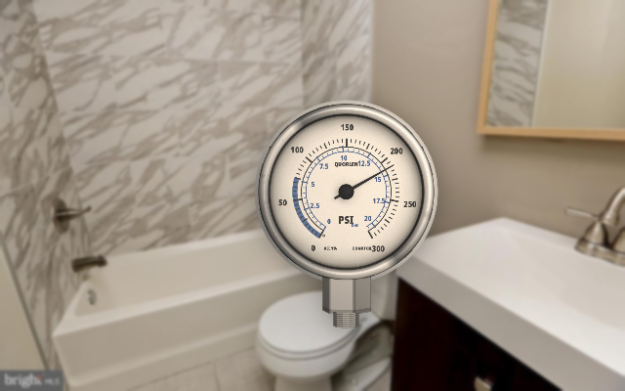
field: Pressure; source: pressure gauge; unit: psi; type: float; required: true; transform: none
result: 210 psi
